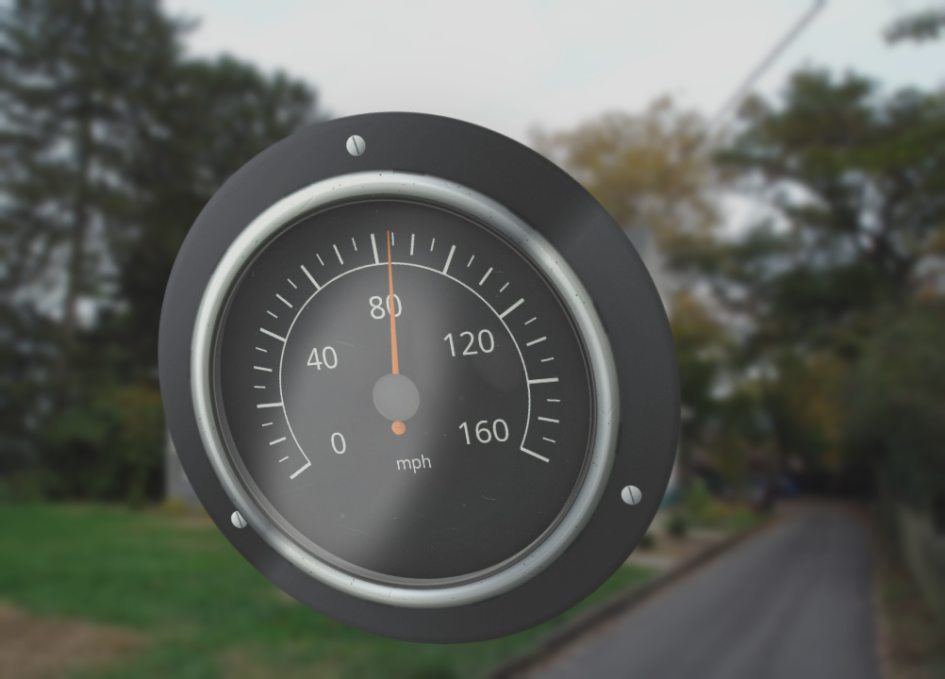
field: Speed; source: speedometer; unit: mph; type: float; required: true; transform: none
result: 85 mph
